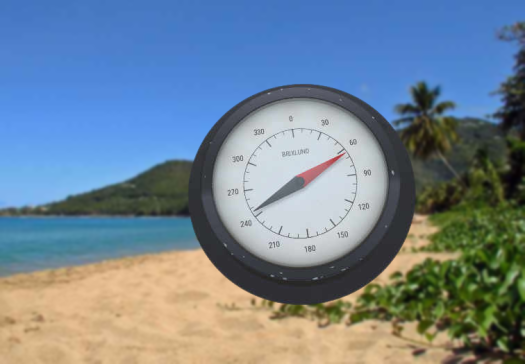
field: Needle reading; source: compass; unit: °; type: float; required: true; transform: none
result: 65 °
